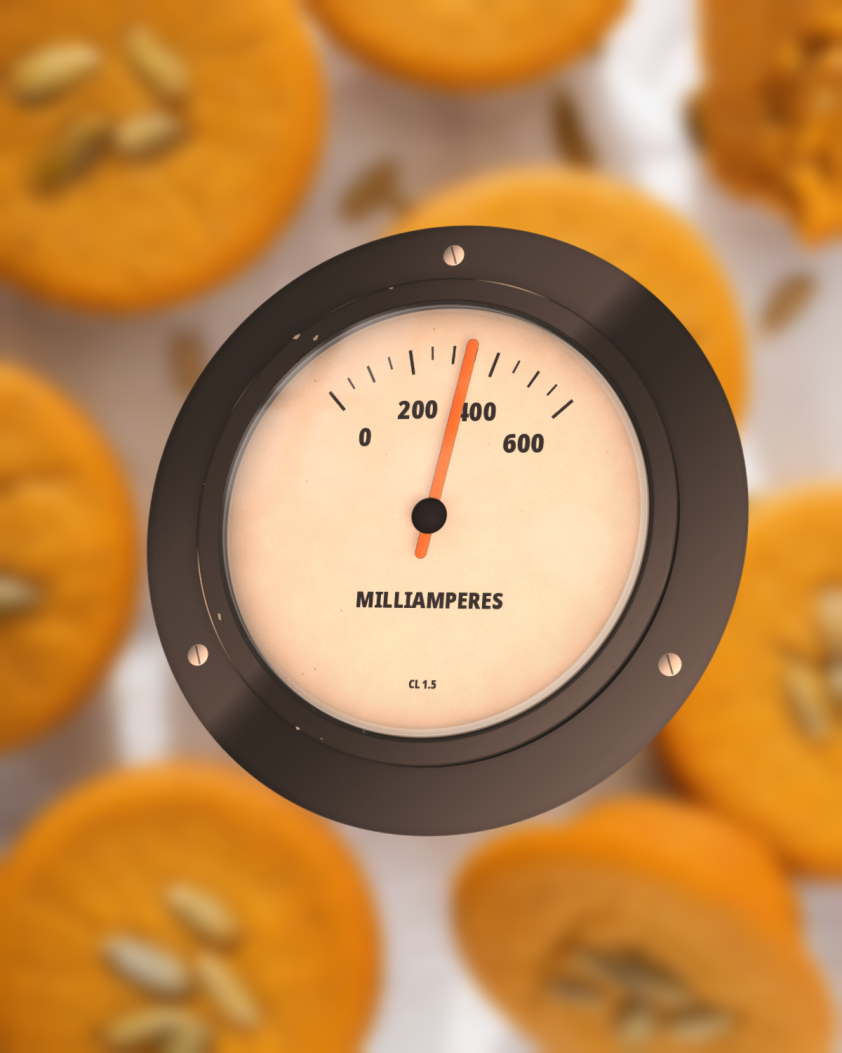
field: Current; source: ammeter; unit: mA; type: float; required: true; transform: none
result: 350 mA
